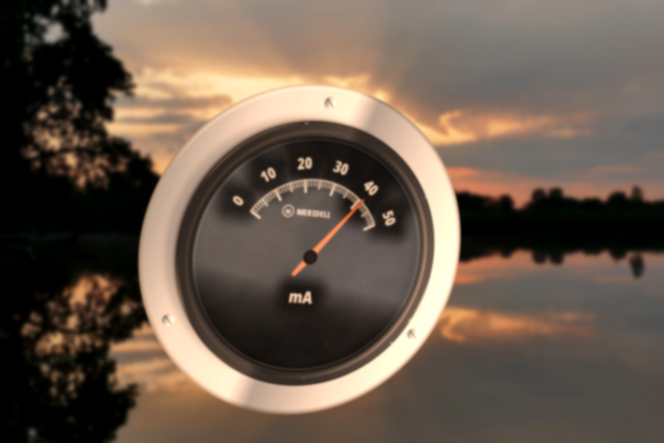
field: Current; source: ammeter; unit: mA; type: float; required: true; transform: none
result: 40 mA
